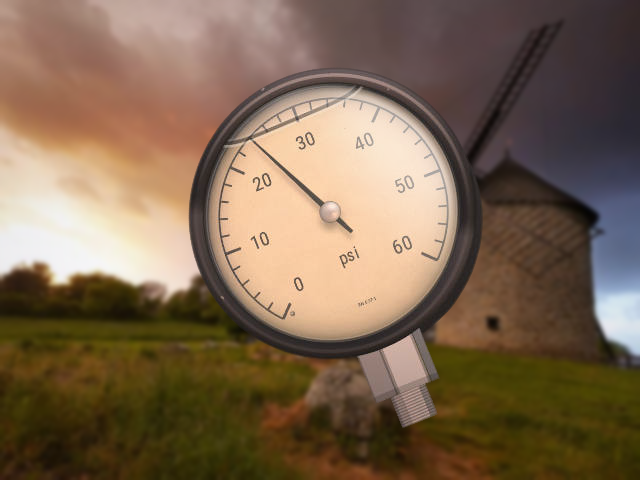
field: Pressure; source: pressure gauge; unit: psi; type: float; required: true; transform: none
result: 24 psi
